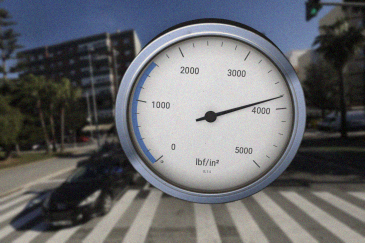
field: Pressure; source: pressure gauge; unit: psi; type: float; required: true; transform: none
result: 3800 psi
